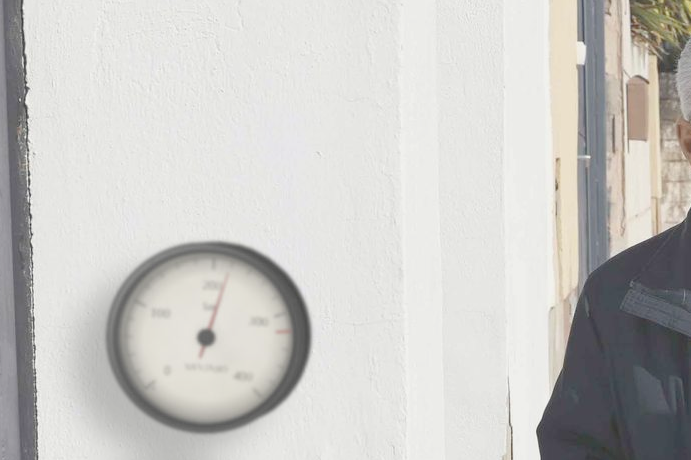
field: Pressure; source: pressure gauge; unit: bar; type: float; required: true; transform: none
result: 220 bar
